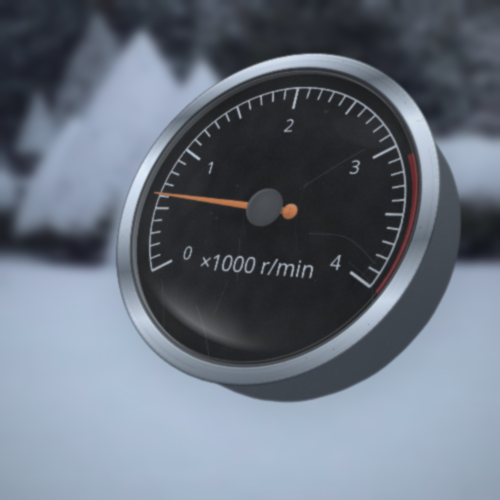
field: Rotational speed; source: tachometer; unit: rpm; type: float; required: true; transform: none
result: 600 rpm
